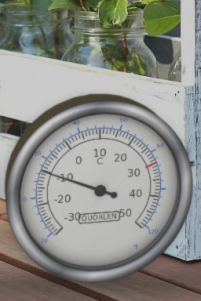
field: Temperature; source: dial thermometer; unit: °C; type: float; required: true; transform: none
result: -10 °C
